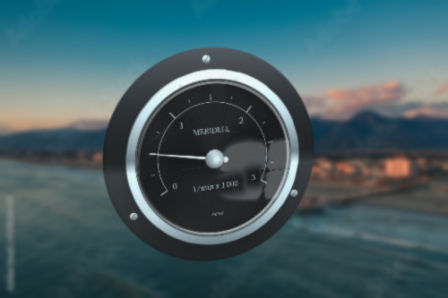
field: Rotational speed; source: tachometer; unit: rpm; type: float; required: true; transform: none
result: 500 rpm
